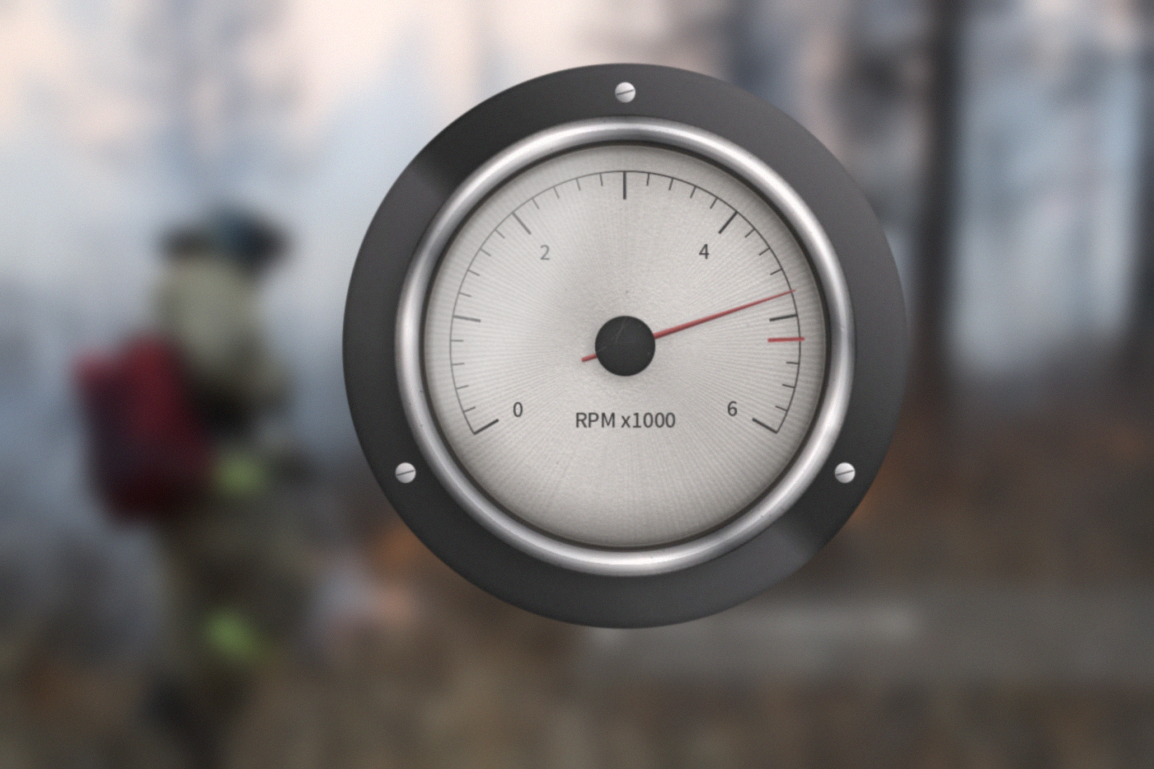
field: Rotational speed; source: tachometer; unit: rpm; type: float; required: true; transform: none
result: 4800 rpm
